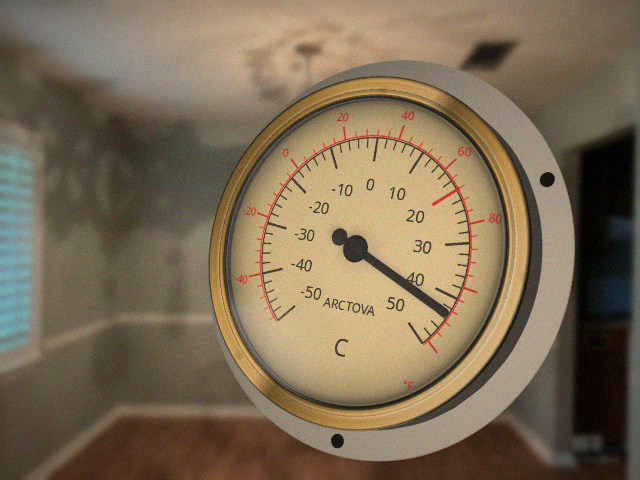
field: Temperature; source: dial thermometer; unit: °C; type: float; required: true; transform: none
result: 43 °C
